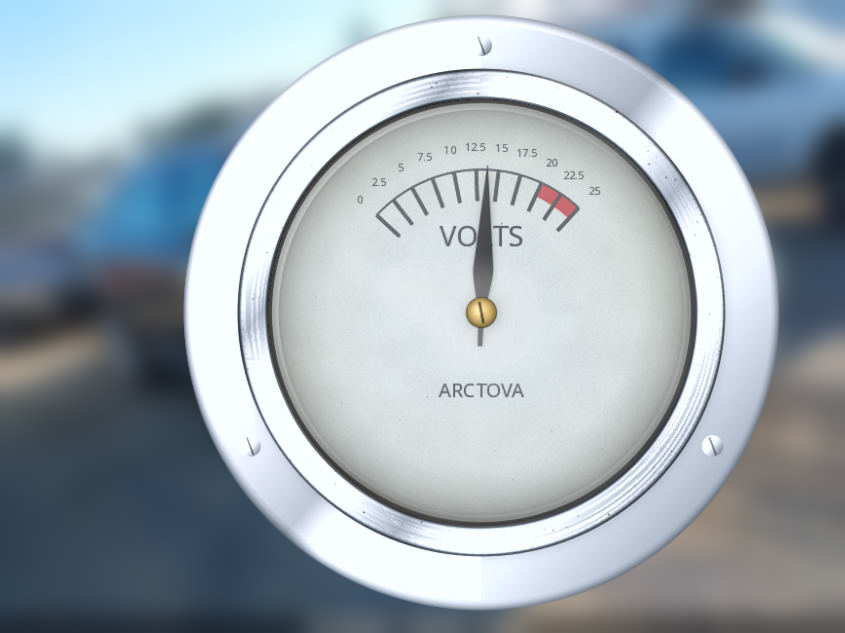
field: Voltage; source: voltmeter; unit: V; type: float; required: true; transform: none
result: 13.75 V
